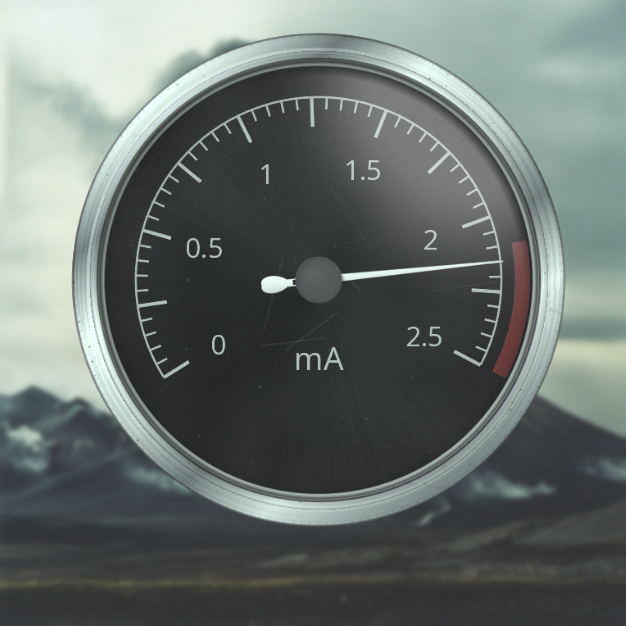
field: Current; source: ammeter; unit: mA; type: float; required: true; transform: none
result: 2.15 mA
